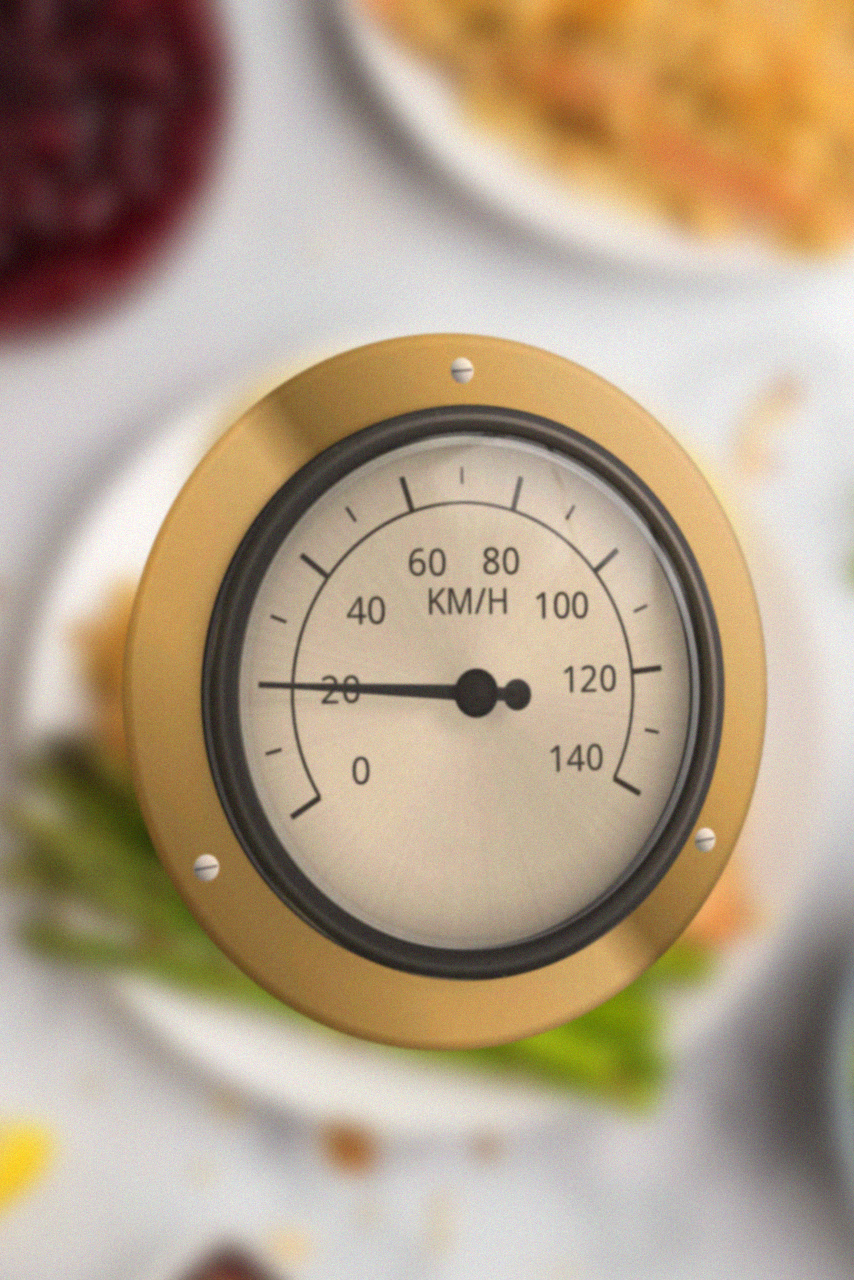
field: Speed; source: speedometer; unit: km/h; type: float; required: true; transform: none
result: 20 km/h
